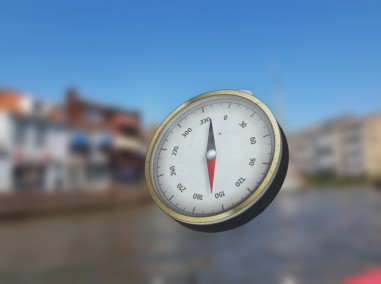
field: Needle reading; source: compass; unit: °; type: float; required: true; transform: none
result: 160 °
